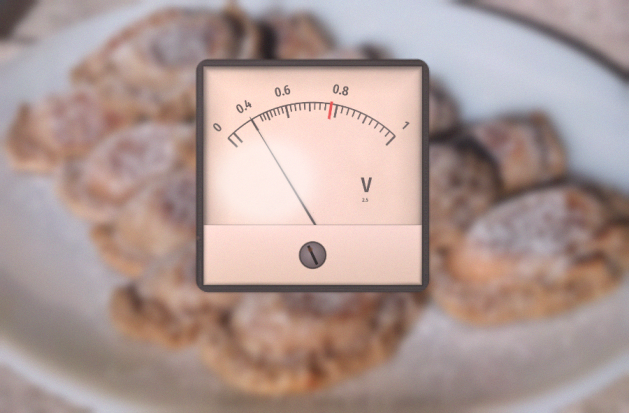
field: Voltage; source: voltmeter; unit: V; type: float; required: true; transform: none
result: 0.4 V
